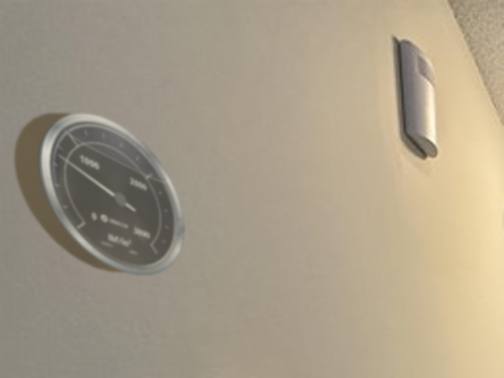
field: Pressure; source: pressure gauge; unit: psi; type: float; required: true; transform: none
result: 700 psi
